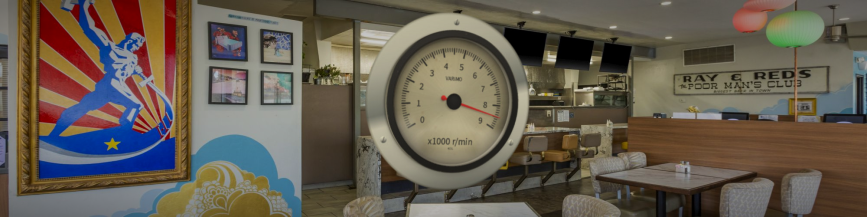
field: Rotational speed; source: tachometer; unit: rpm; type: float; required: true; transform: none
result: 8500 rpm
